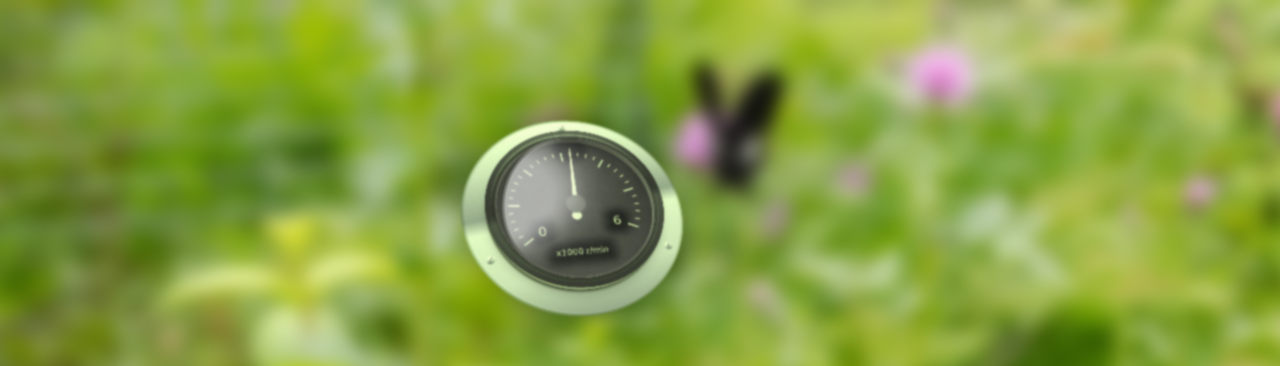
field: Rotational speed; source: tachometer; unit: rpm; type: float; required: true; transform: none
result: 3200 rpm
